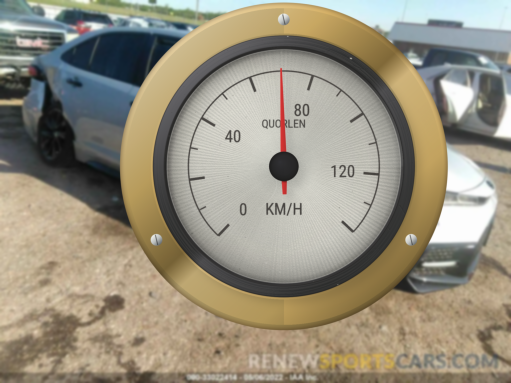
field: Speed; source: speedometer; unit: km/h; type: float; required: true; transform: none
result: 70 km/h
